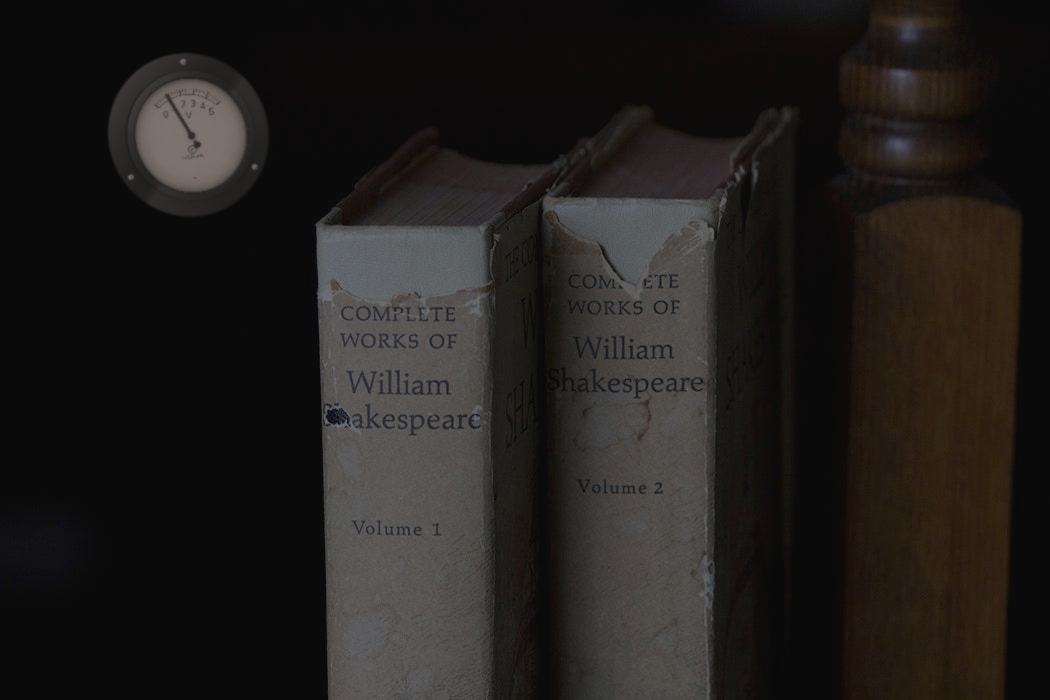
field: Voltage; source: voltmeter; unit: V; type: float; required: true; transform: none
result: 1 V
